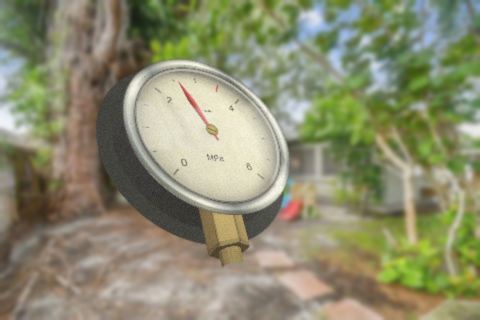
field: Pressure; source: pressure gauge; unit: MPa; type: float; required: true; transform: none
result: 2.5 MPa
